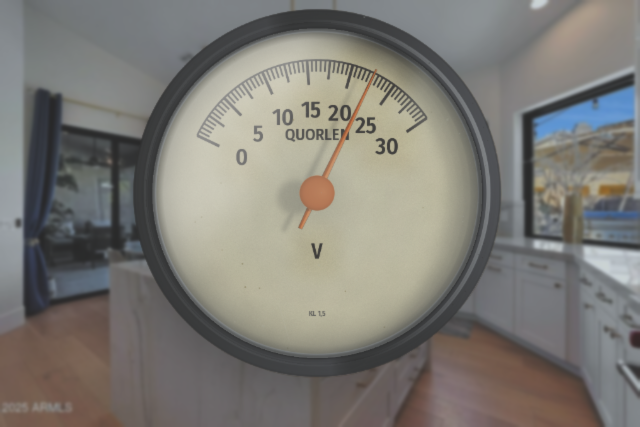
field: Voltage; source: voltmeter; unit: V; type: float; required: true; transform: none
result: 22.5 V
